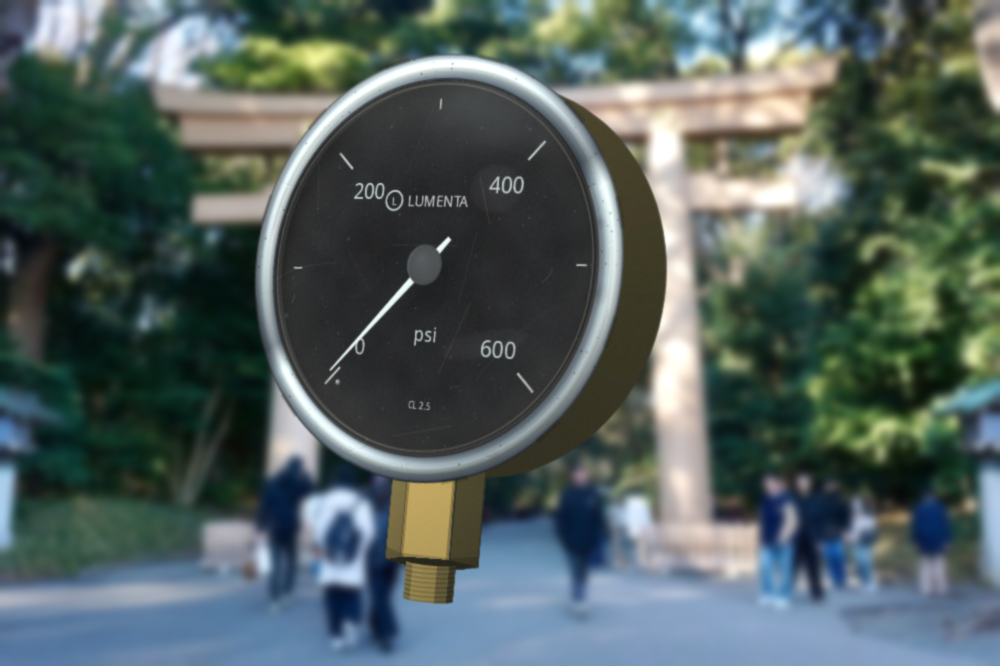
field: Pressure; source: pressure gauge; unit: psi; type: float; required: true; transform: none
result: 0 psi
